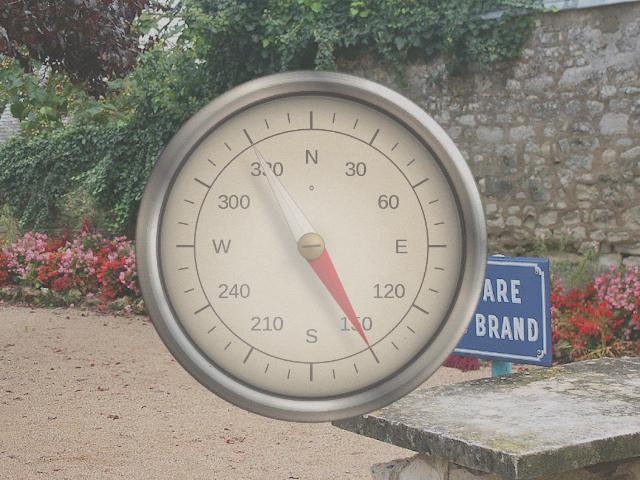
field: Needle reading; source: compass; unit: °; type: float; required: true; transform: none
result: 150 °
